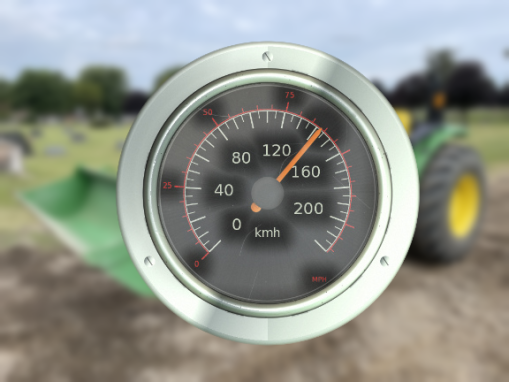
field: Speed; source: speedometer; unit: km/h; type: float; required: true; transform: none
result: 142.5 km/h
